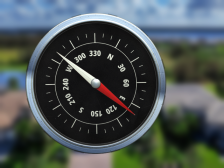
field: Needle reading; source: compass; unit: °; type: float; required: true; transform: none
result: 100 °
